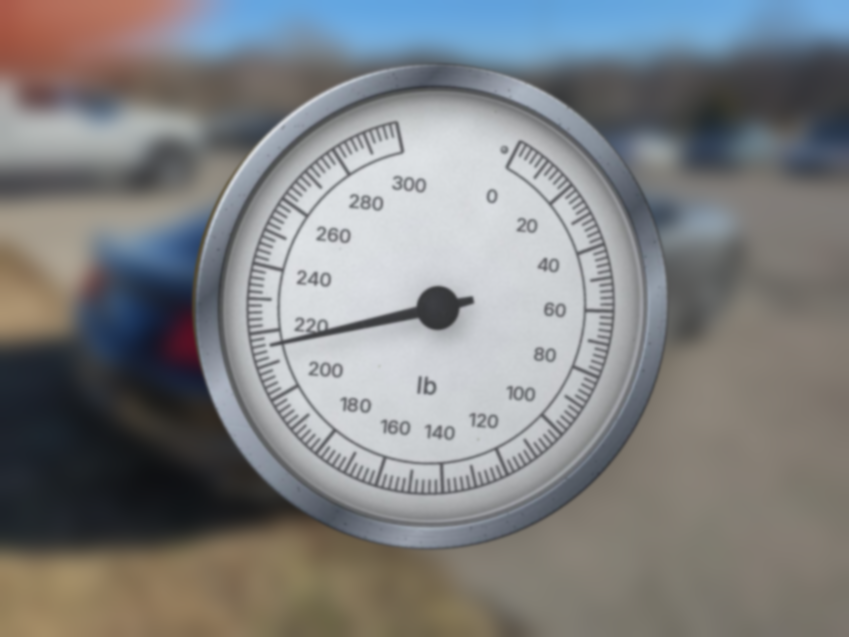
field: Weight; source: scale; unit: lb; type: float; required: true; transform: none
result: 216 lb
